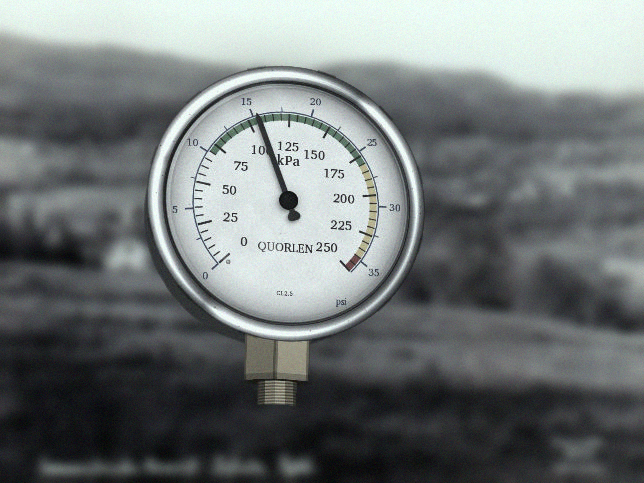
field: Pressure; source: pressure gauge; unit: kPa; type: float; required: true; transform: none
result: 105 kPa
